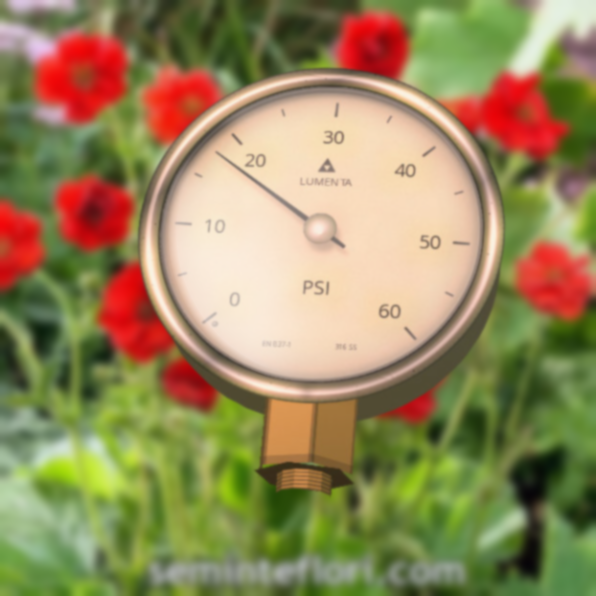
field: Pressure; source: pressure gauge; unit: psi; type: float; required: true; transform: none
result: 17.5 psi
